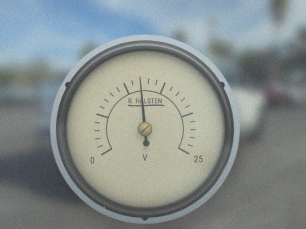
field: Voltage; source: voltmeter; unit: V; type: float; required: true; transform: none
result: 12 V
